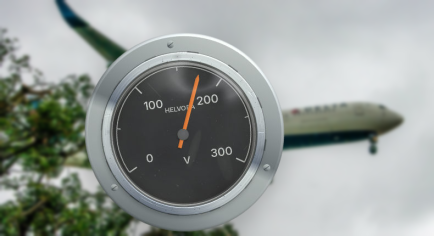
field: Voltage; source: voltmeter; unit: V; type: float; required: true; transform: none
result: 175 V
